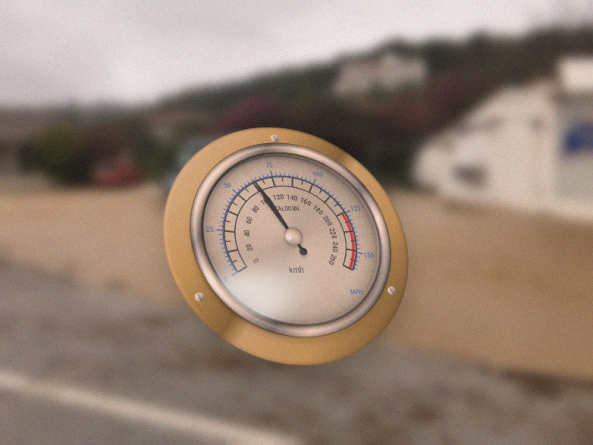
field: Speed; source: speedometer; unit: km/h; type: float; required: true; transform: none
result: 100 km/h
